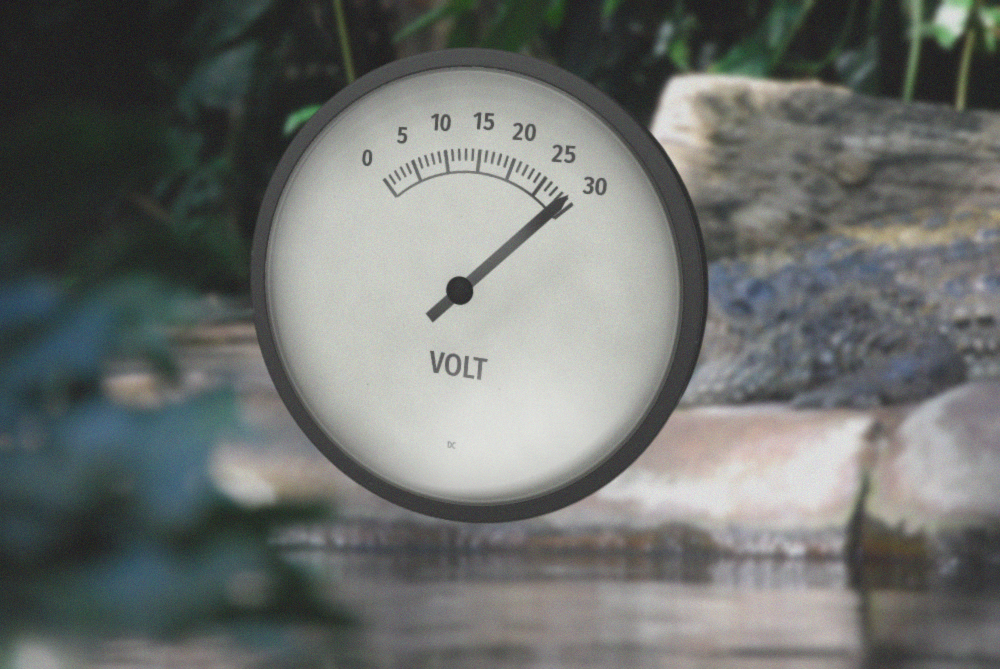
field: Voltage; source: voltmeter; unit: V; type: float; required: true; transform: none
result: 29 V
